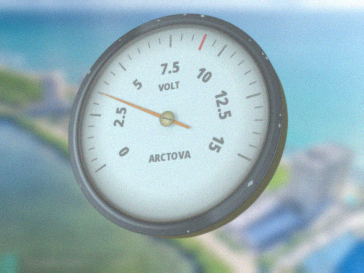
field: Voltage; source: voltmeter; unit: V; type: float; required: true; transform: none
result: 3.5 V
